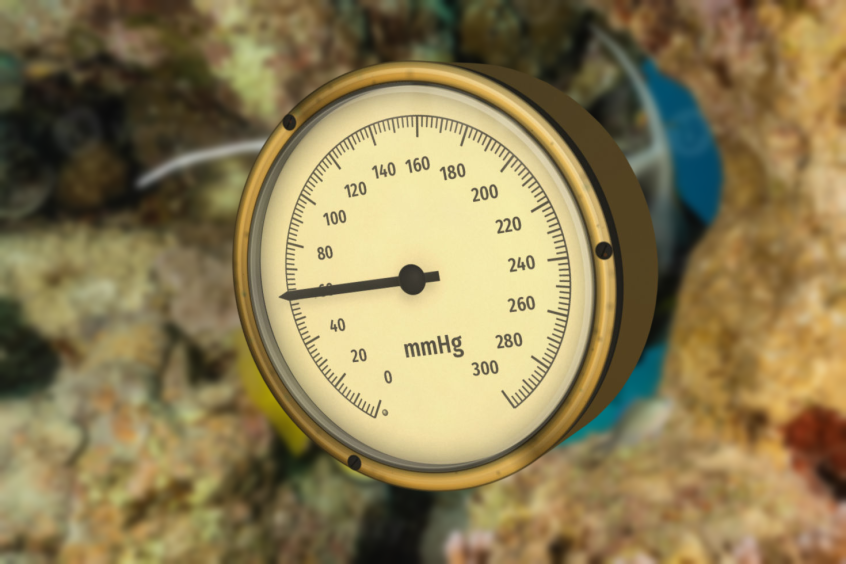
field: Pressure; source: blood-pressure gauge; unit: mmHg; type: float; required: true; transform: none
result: 60 mmHg
